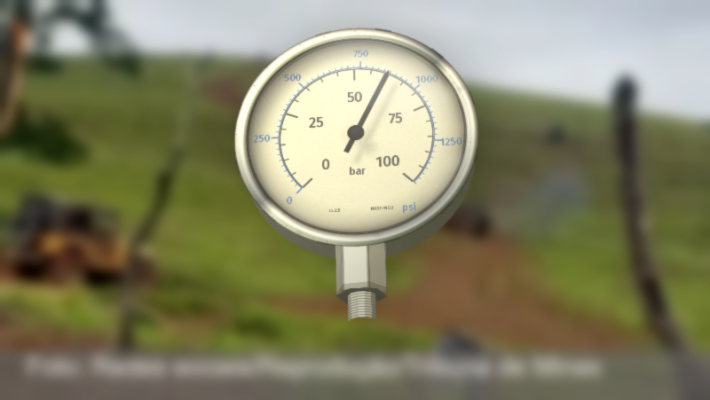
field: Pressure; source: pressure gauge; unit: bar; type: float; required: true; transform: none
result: 60 bar
